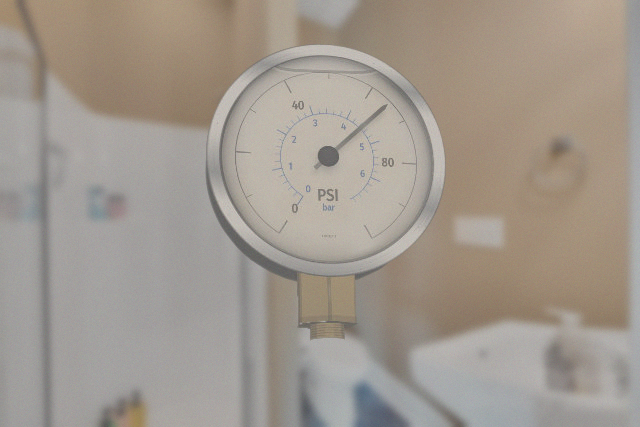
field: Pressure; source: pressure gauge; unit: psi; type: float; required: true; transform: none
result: 65 psi
